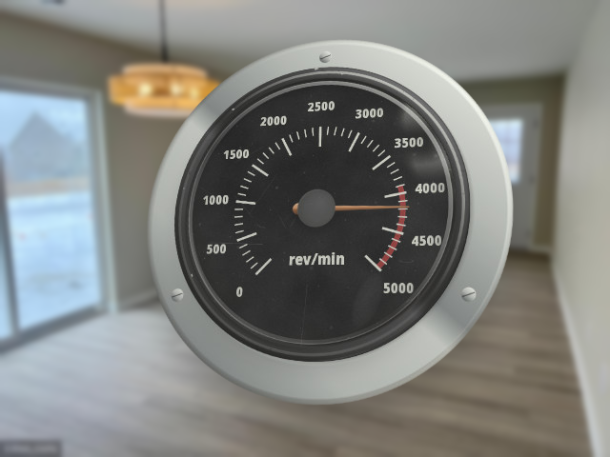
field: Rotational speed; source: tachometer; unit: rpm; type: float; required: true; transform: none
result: 4200 rpm
